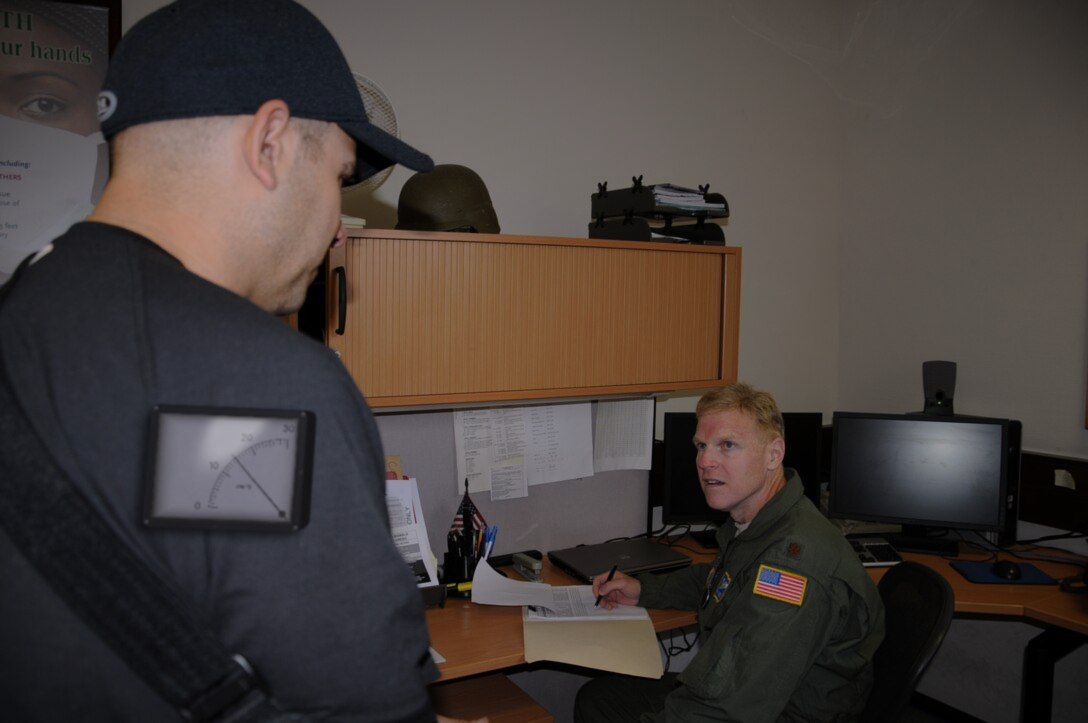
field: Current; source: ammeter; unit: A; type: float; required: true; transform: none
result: 15 A
